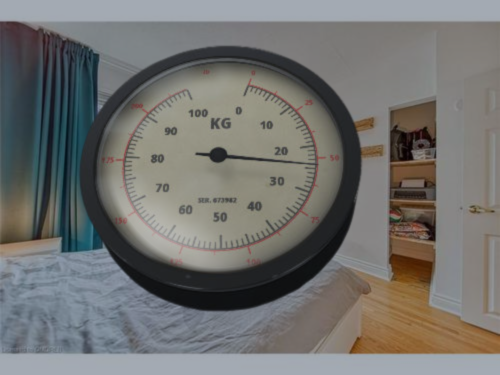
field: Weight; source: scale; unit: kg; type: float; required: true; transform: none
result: 25 kg
